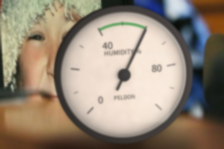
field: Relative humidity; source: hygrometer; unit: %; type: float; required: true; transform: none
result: 60 %
